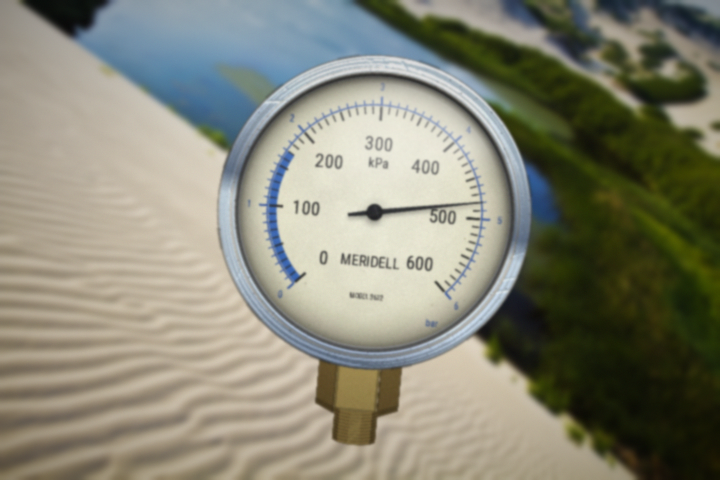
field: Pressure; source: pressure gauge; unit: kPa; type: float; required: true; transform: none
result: 480 kPa
